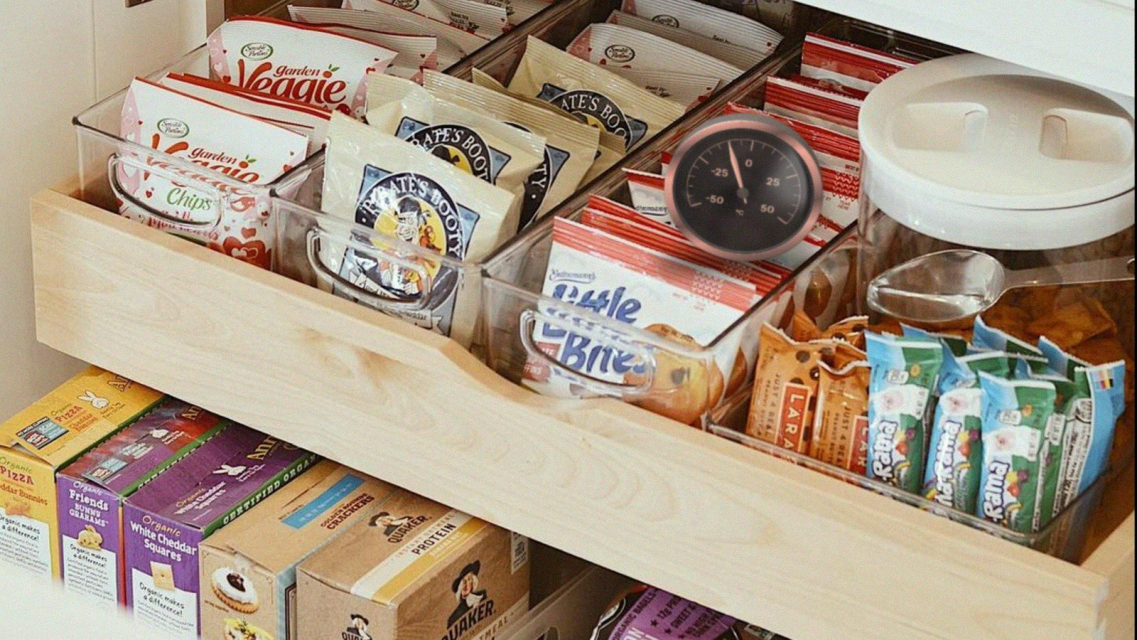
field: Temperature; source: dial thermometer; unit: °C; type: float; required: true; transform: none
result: -10 °C
